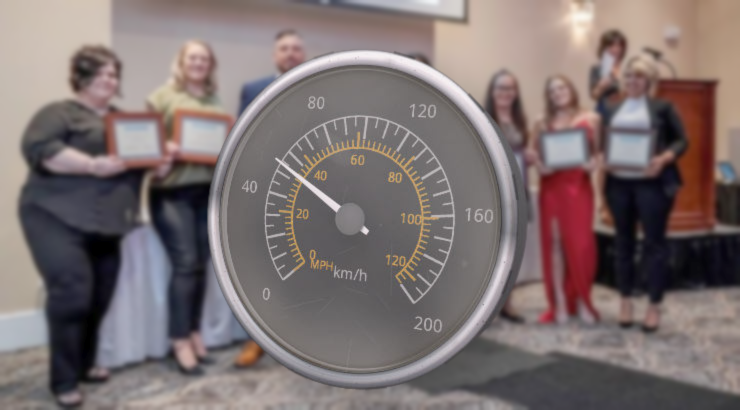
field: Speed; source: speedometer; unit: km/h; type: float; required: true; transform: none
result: 55 km/h
